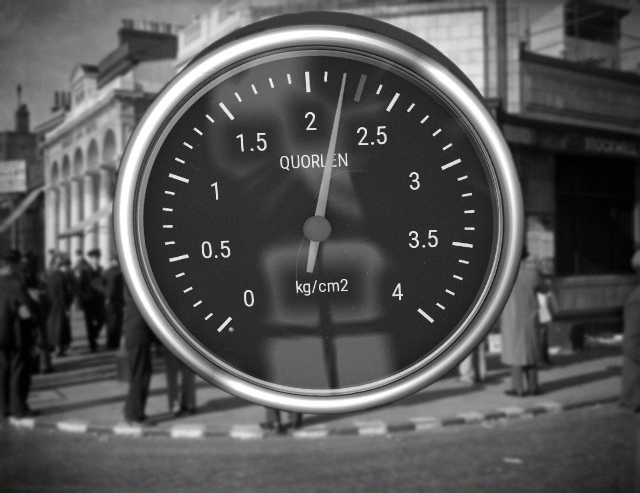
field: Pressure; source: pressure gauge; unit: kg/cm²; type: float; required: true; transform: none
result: 2.2 kg/cm²
